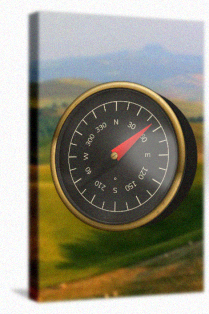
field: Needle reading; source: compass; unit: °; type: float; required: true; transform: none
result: 52.5 °
